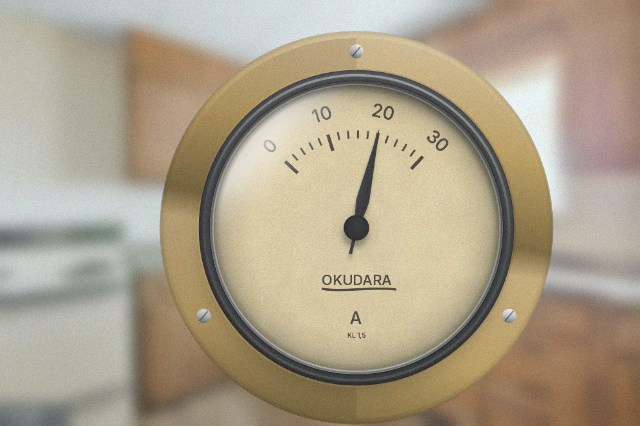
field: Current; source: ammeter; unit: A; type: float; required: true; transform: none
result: 20 A
